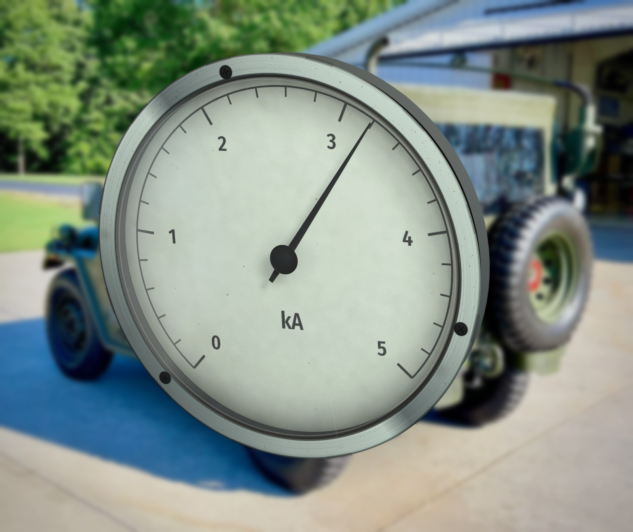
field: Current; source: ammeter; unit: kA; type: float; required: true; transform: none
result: 3.2 kA
